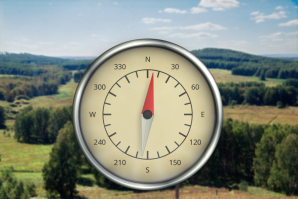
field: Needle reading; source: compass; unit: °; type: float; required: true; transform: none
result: 7.5 °
